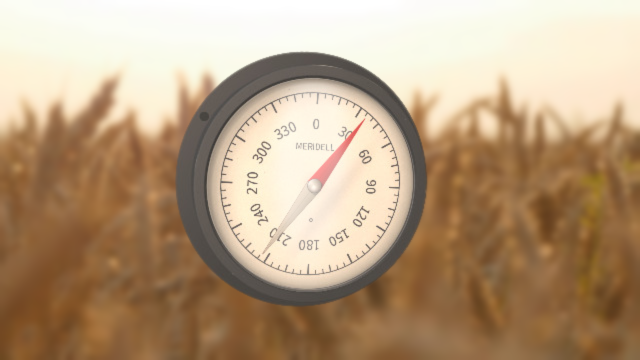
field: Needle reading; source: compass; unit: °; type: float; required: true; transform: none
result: 35 °
